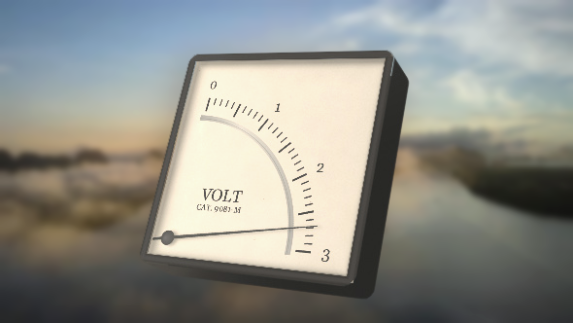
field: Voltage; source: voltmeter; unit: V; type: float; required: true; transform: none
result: 2.7 V
